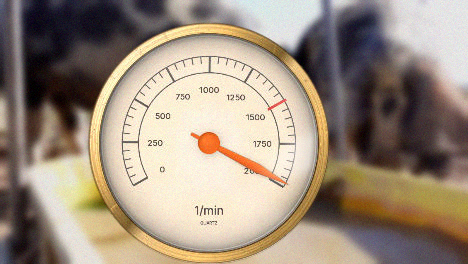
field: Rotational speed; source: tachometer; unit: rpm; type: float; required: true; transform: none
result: 1975 rpm
